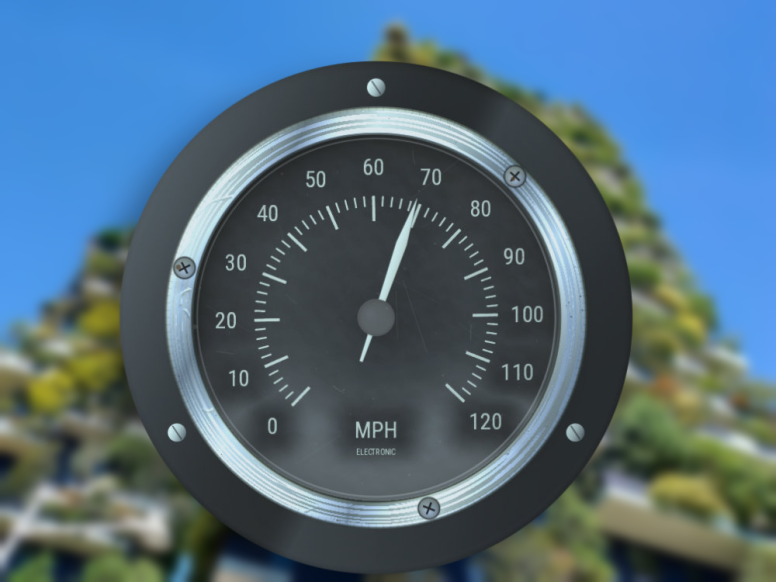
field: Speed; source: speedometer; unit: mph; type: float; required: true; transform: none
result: 69 mph
